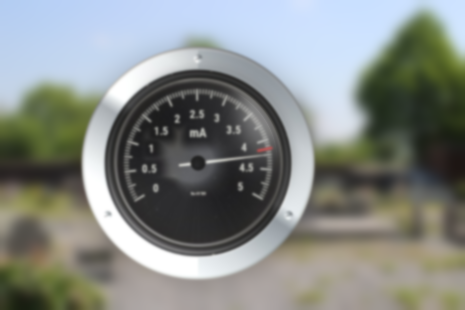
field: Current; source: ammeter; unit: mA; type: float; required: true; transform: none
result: 4.25 mA
